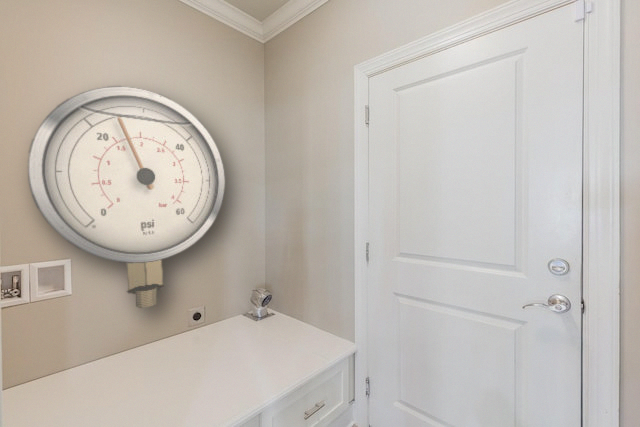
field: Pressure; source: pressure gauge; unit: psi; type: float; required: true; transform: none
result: 25 psi
